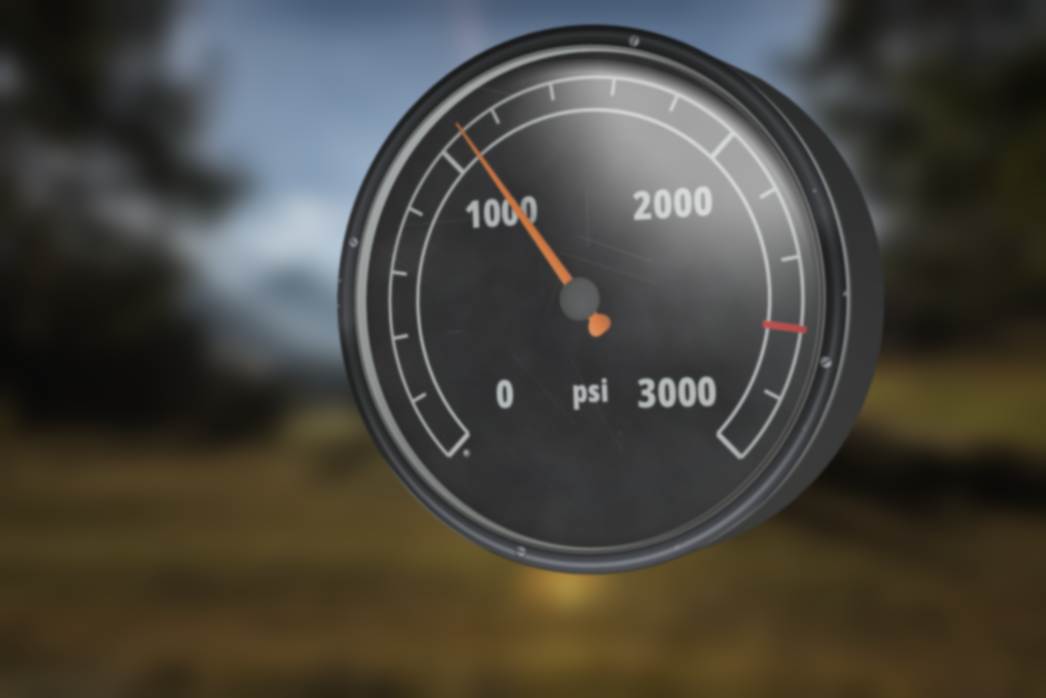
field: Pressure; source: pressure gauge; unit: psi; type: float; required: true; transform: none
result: 1100 psi
